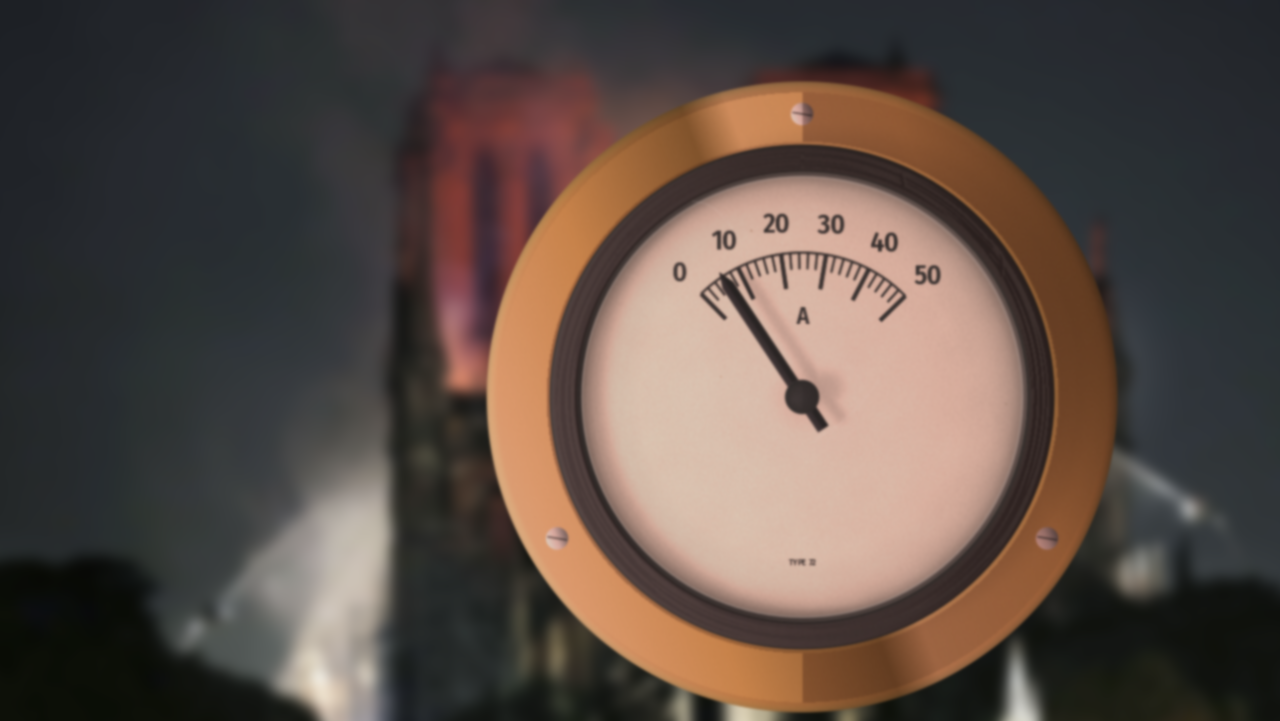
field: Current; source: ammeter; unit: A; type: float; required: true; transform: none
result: 6 A
